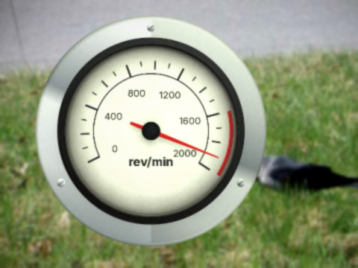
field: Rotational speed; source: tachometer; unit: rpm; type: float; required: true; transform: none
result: 1900 rpm
